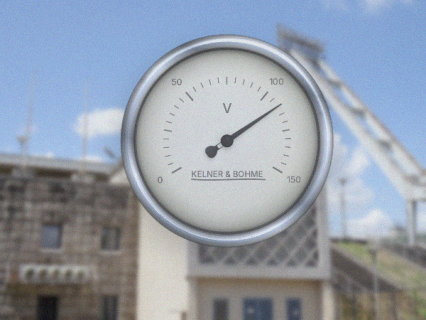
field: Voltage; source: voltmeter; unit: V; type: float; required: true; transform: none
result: 110 V
